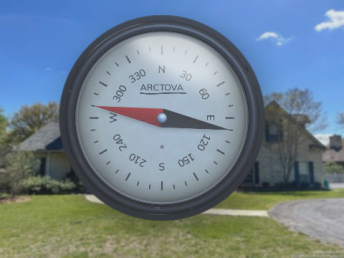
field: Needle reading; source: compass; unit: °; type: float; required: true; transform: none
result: 280 °
